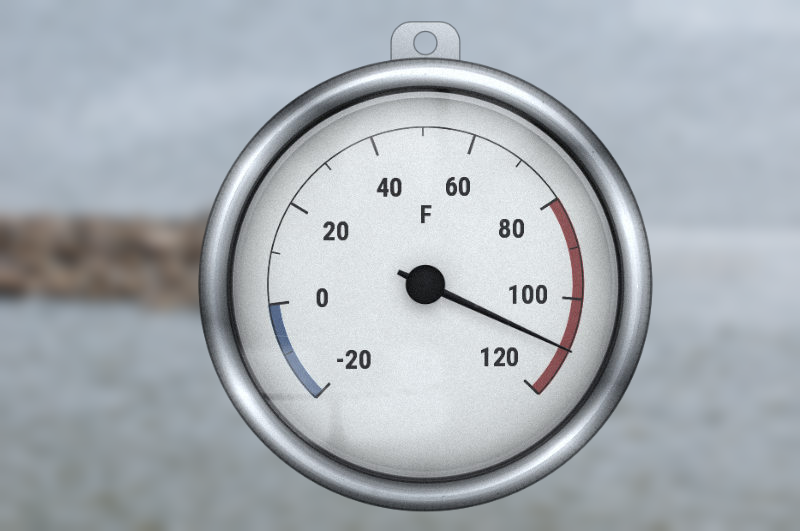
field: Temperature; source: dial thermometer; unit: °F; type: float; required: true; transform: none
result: 110 °F
